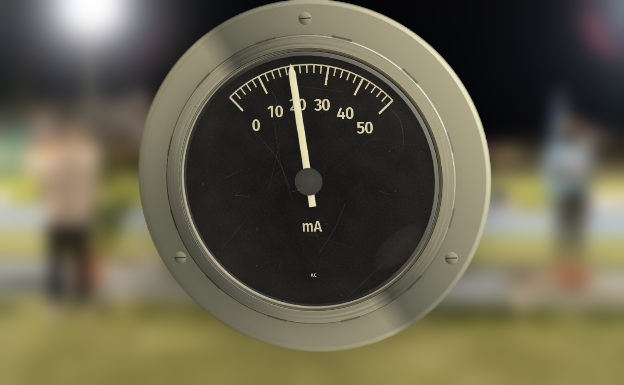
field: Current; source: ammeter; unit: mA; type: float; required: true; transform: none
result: 20 mA
